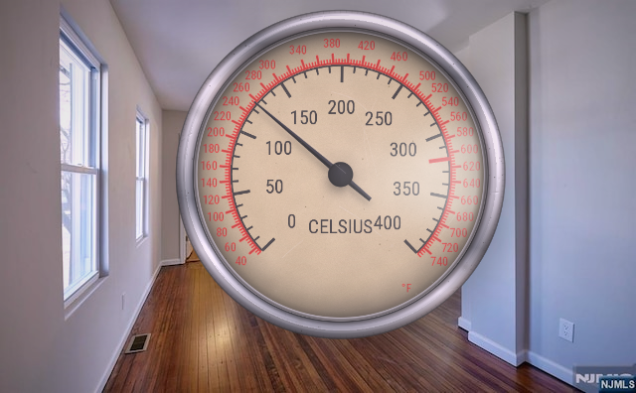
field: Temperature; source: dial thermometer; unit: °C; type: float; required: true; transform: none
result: 125 °C
